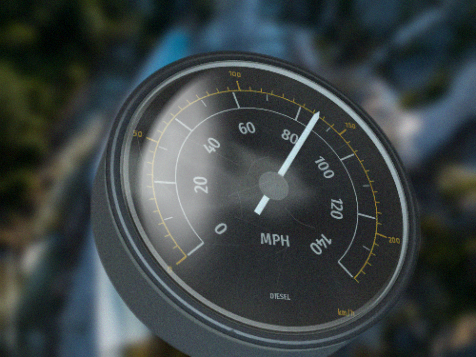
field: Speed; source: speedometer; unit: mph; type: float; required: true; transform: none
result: 85 mph
